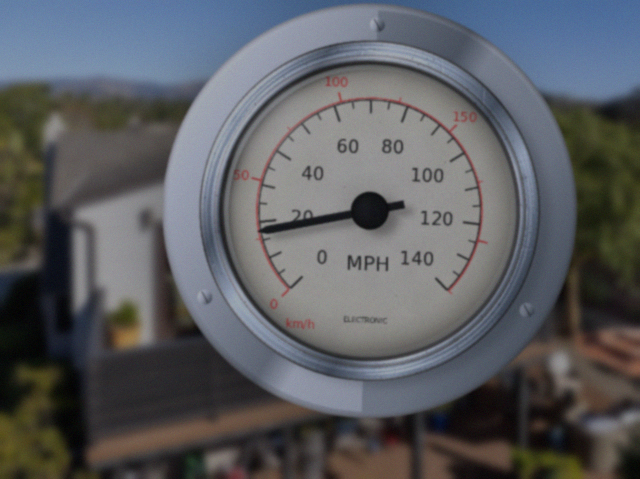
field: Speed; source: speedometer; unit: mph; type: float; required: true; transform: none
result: 17.5 mph
